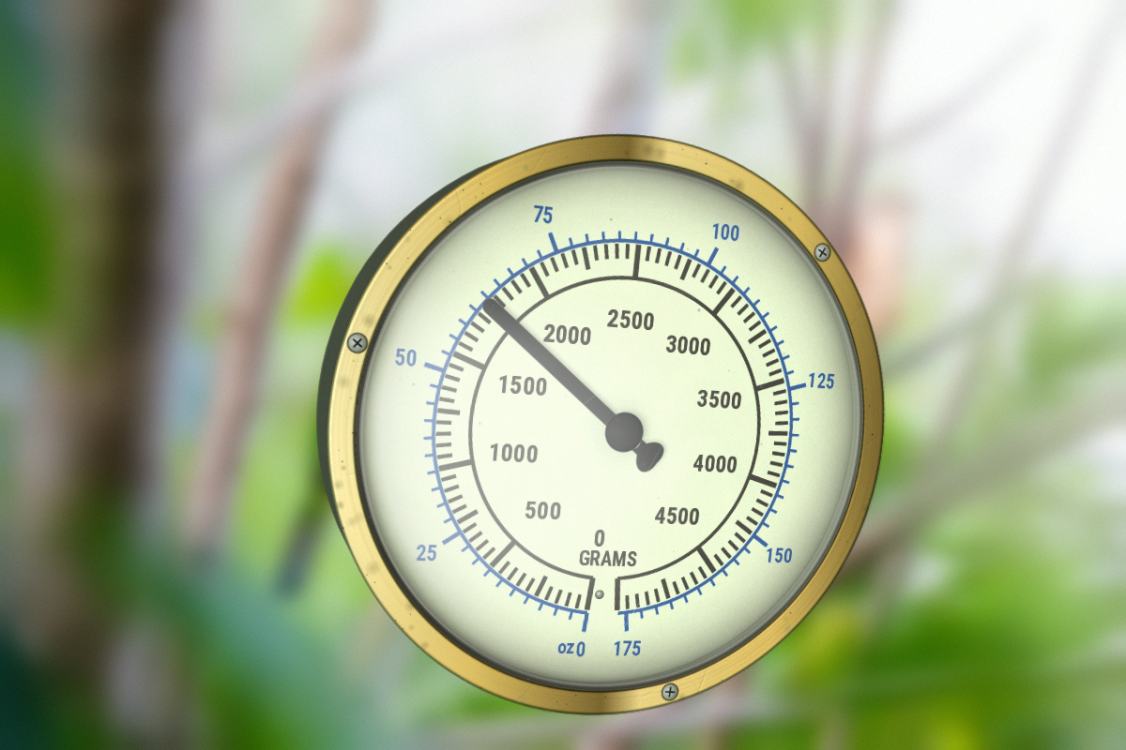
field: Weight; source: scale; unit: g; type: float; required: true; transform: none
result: 1750 g
